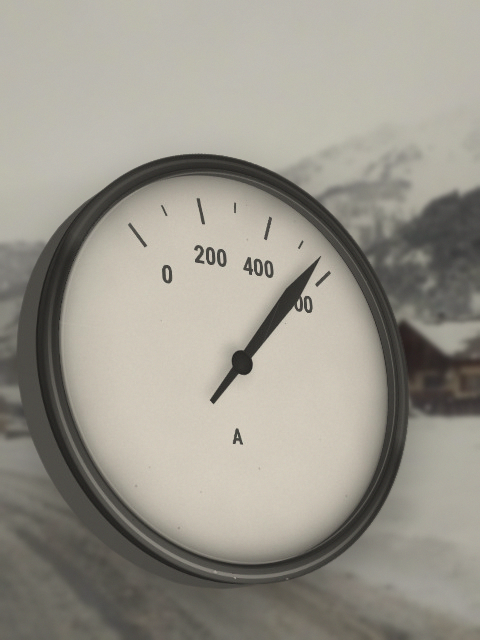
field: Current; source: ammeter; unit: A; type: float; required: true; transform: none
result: 550 A
